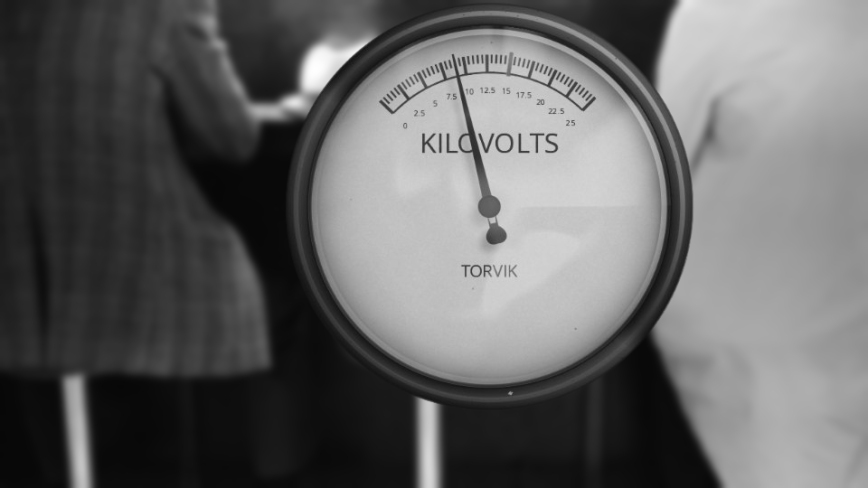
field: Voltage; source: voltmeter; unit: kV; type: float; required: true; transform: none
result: 9 kV
